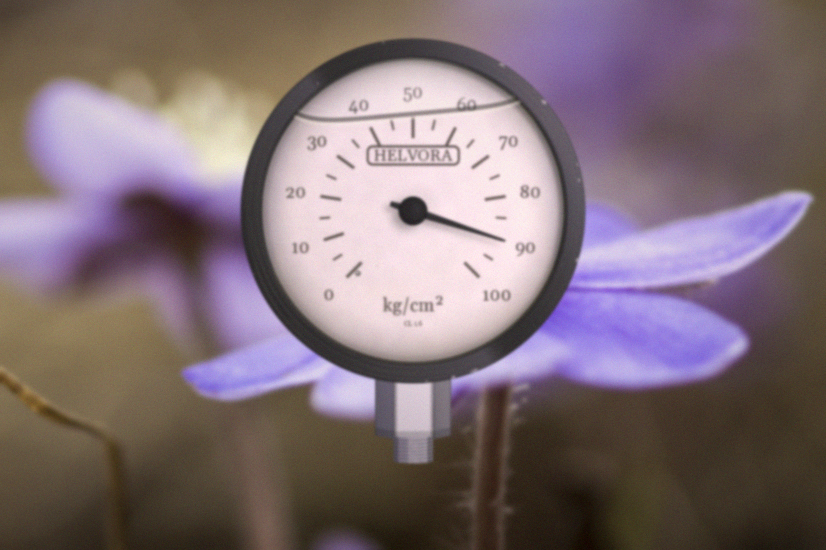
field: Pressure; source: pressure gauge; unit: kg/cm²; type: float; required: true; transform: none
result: 90 kg/cm²
